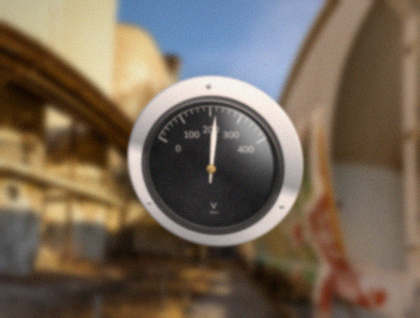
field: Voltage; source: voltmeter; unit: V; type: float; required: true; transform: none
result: 220 V
